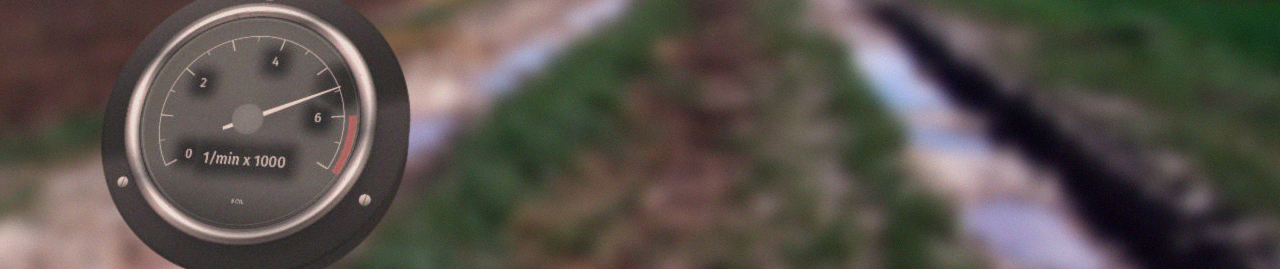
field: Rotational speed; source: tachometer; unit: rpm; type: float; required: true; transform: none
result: 5500 rpm
